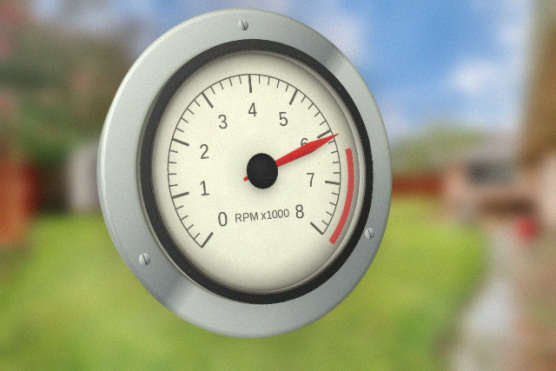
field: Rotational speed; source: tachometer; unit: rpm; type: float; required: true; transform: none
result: 6100 rpm
